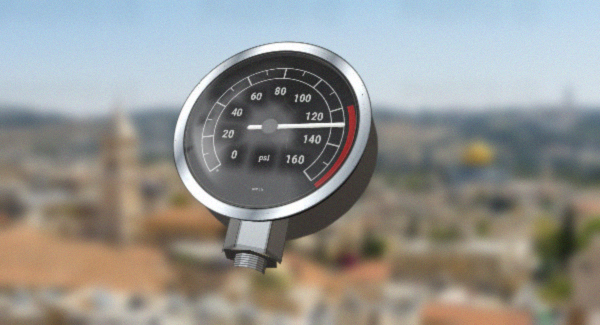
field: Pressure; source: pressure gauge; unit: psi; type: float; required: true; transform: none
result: 130 psi
